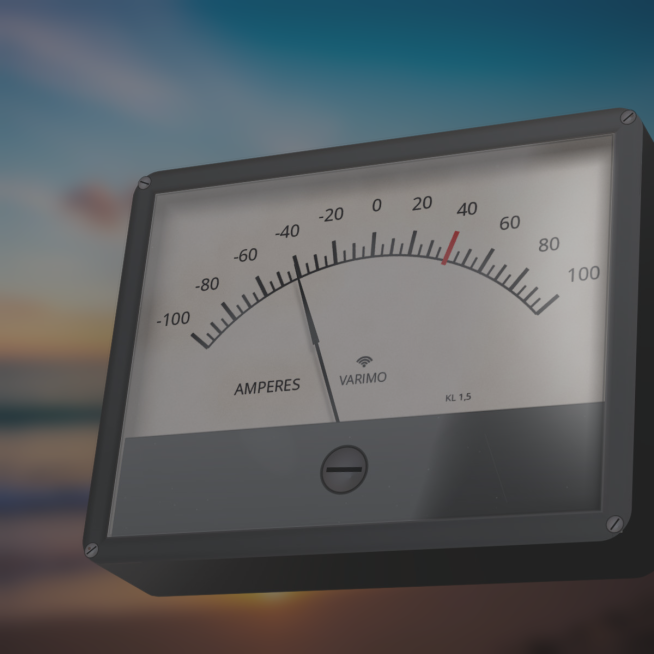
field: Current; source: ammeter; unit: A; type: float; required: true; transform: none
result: -40 A
